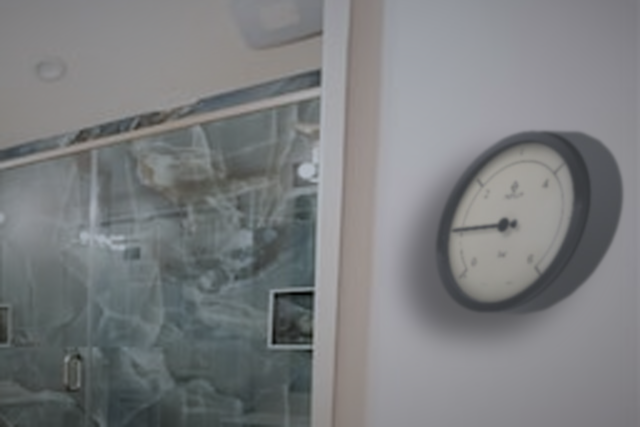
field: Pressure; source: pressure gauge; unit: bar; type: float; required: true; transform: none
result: 1 bar
